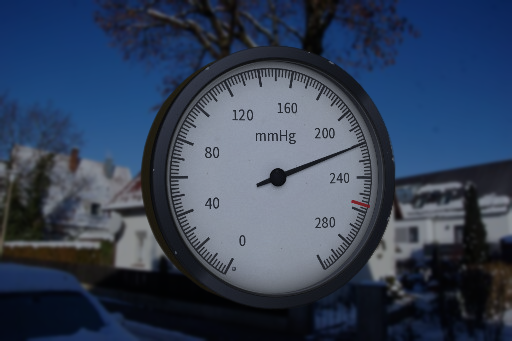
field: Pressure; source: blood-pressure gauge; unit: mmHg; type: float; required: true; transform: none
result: 220 mmHg
